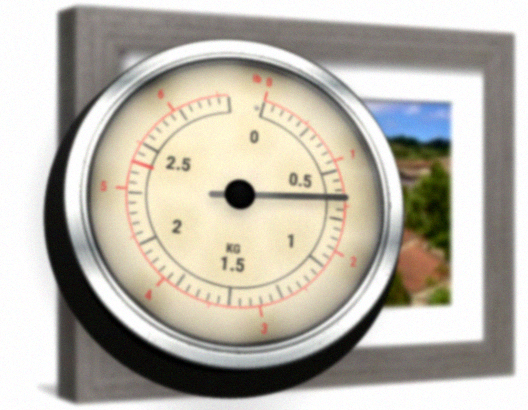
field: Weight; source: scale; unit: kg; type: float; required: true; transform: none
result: 0.65 kg
